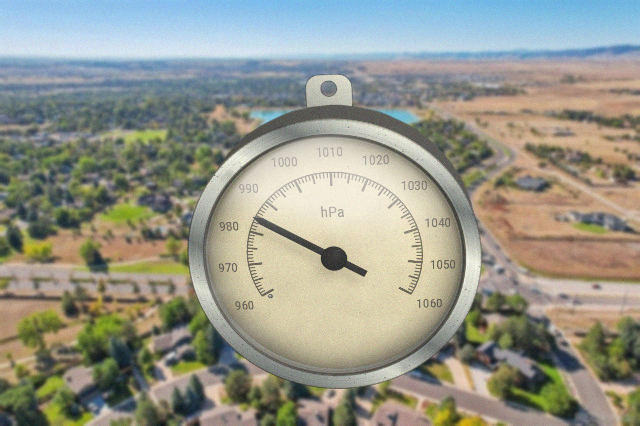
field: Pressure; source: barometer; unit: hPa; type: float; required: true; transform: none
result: 985 hPa
